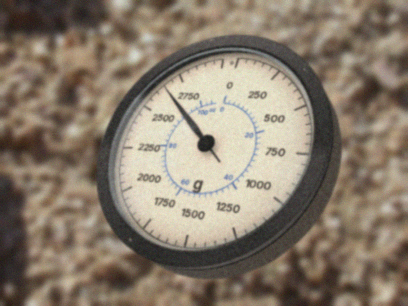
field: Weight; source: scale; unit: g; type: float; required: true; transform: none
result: 2650 g
